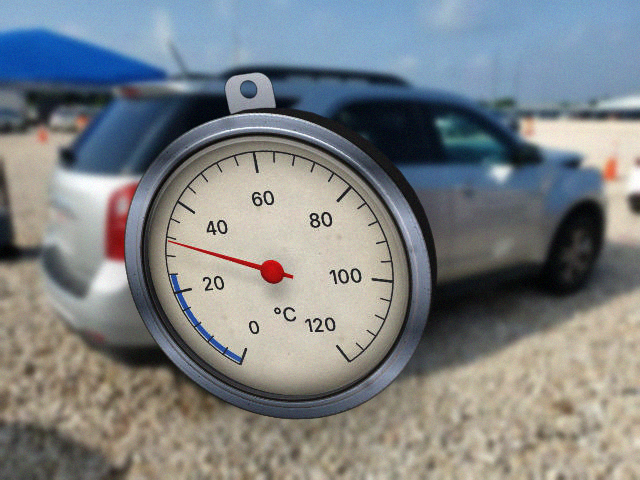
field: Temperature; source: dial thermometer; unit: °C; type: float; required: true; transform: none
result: 32 °C
